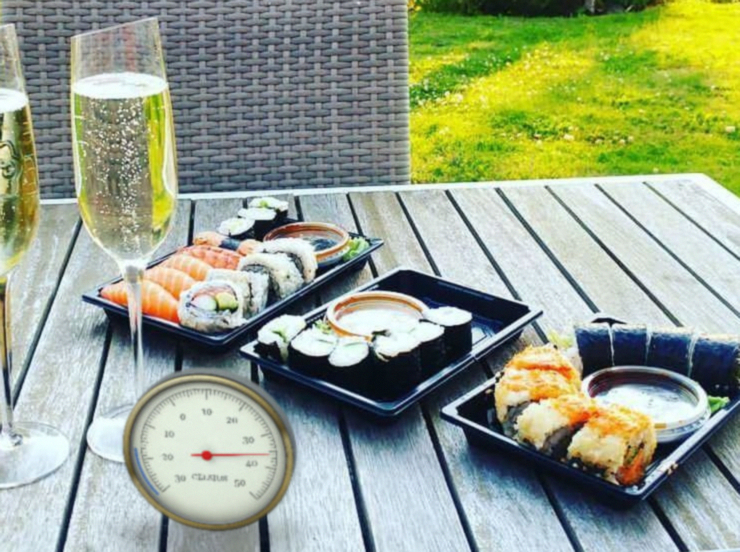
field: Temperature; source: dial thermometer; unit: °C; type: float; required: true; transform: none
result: 35 °C
